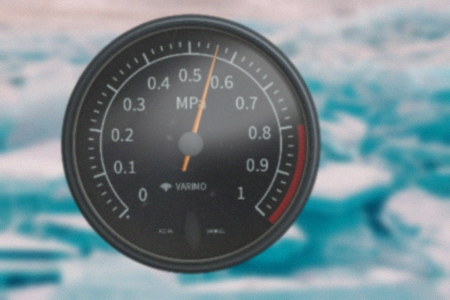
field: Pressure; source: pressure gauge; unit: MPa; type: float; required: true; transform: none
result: 0.56 MPa
